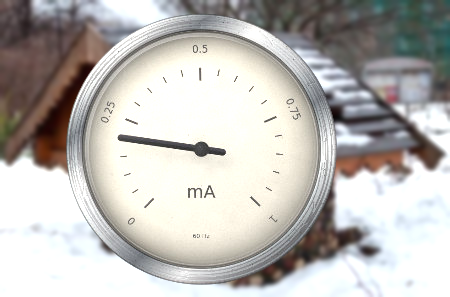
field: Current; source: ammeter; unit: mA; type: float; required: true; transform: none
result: 0.2 mA
